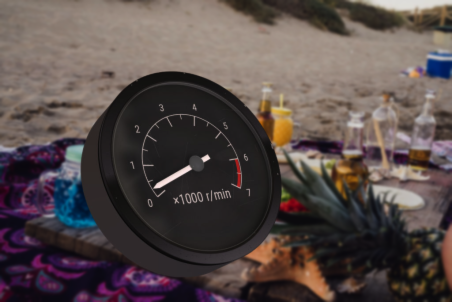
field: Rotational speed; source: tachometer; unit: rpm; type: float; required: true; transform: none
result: 250 rpm
